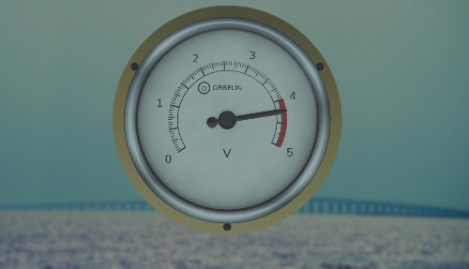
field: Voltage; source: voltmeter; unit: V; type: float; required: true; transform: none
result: 4.25 V
